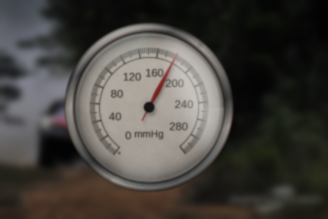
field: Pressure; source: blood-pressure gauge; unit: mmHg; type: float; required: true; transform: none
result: 180 mmHg
